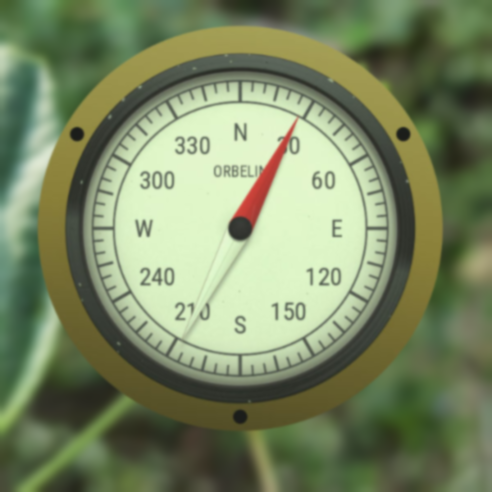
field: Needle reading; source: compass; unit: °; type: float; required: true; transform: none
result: 27.5 °
